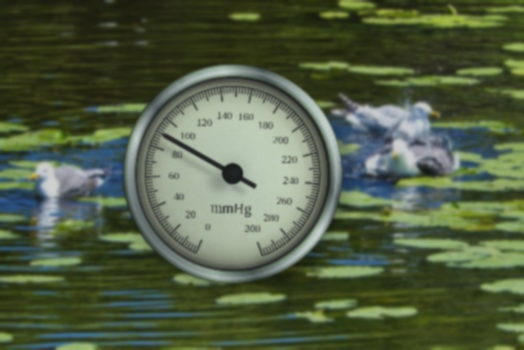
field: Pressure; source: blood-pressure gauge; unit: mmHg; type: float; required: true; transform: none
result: 90 mmHg
